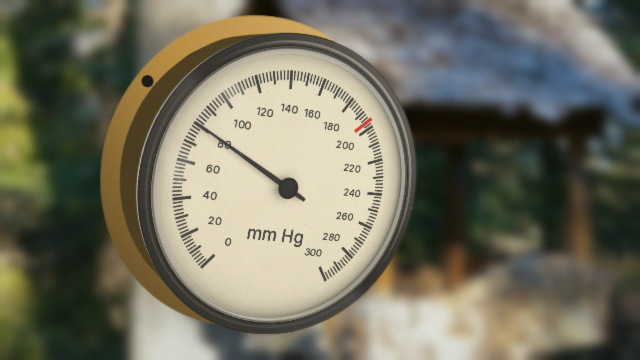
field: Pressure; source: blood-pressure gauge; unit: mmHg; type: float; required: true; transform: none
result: 80 mmHg
